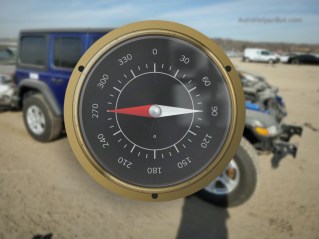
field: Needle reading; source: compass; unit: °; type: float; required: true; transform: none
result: 270 °
